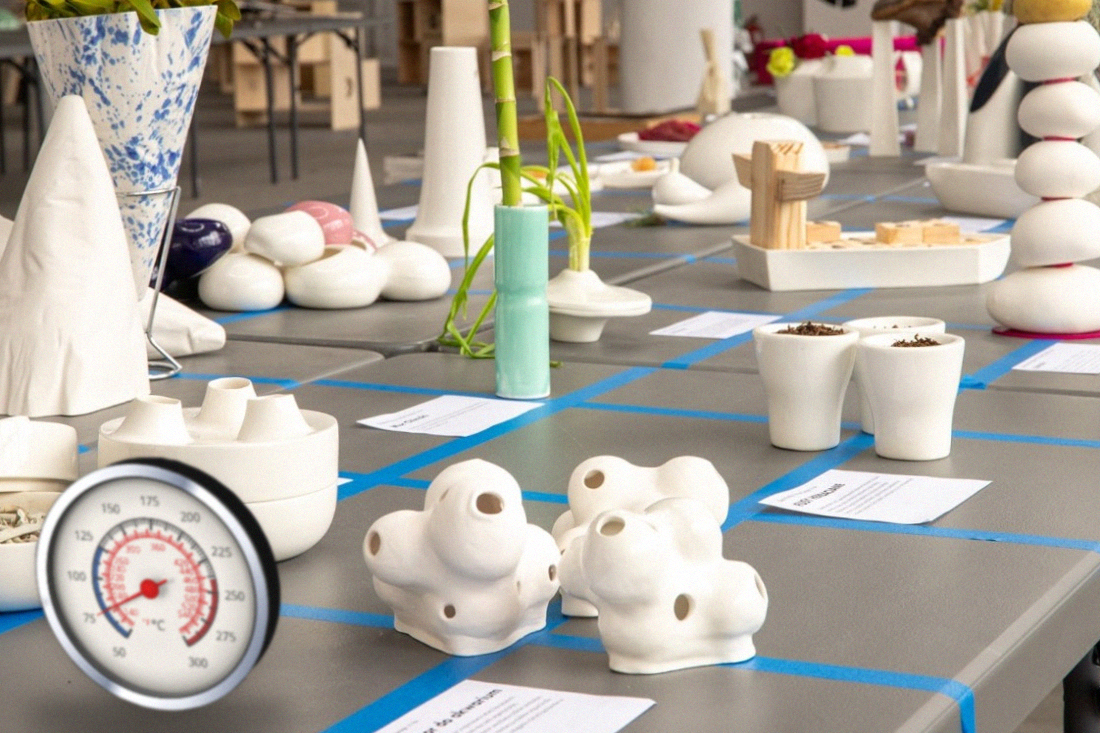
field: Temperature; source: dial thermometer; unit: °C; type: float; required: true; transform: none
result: 75 °C
